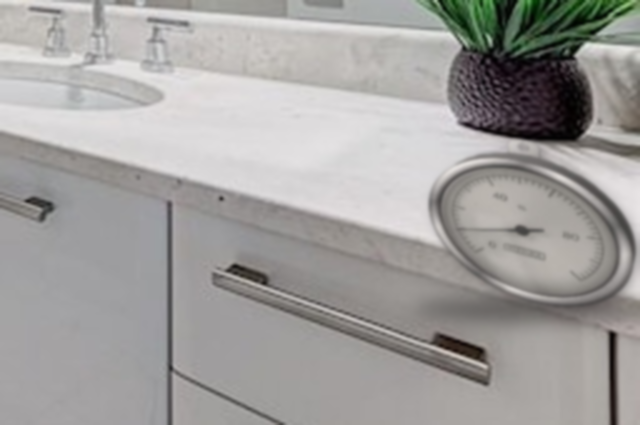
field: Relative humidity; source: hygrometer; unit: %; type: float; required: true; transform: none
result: 10 %
